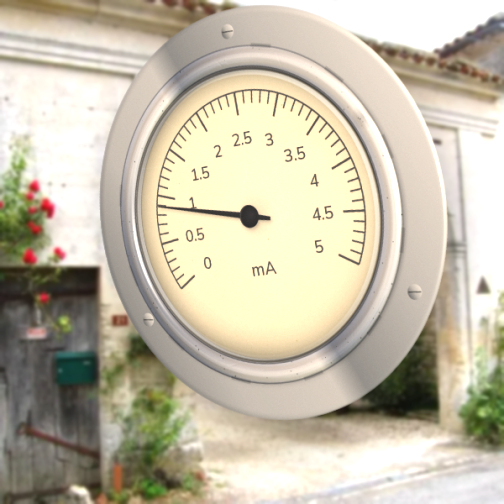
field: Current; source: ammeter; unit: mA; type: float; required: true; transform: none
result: 0.9 mA
